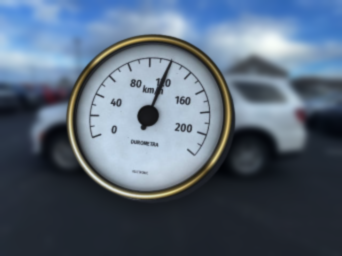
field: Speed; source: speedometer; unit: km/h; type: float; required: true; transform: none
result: 120 km/h
